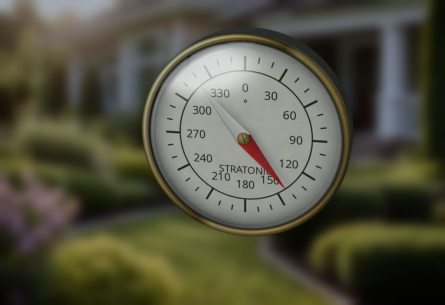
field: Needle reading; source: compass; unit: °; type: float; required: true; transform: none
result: 140 °
